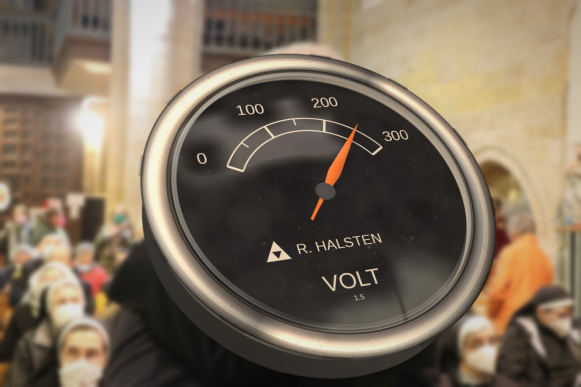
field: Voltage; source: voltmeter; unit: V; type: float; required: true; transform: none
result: 250 V
